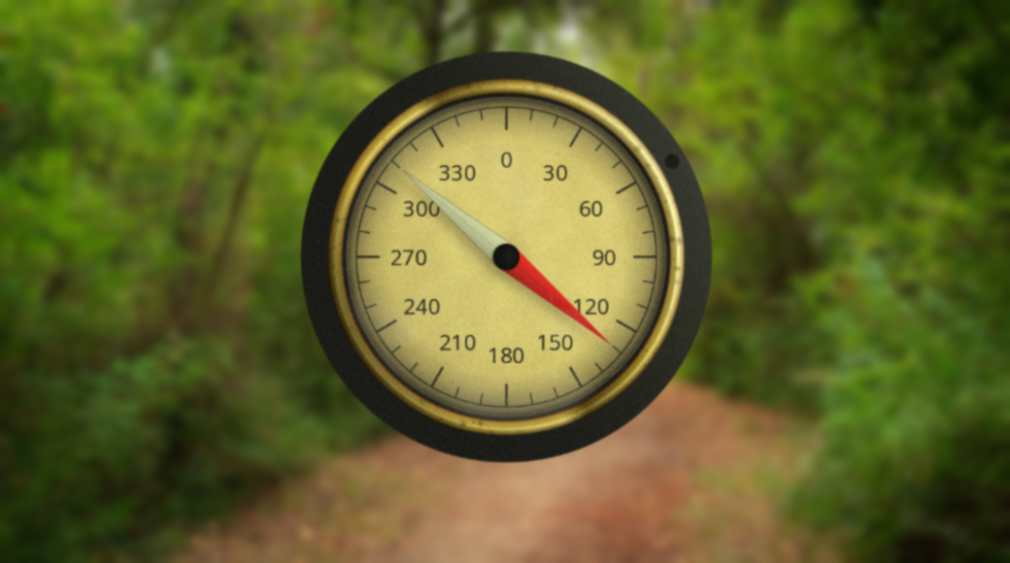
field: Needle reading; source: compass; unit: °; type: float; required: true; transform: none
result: 130 °
